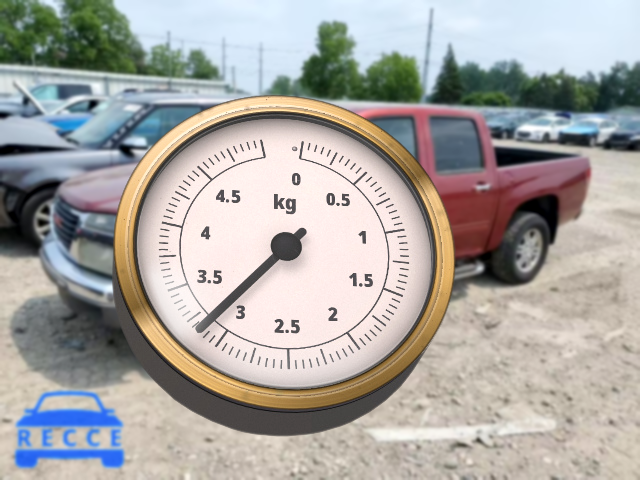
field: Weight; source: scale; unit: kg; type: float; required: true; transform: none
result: 3.15 kg
